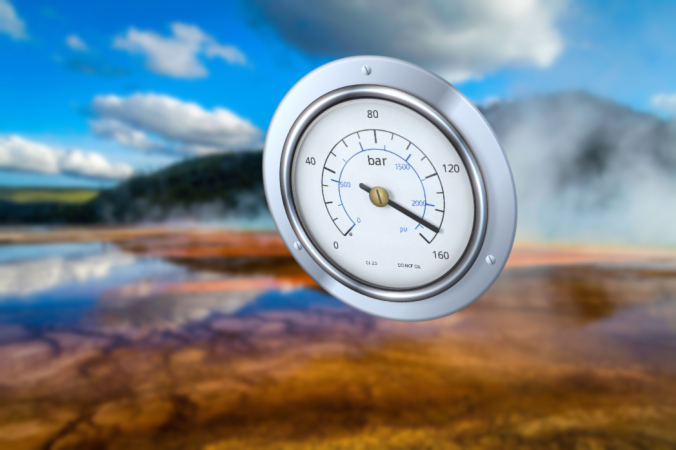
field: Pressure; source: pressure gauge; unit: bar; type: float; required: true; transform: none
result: 150 bar
